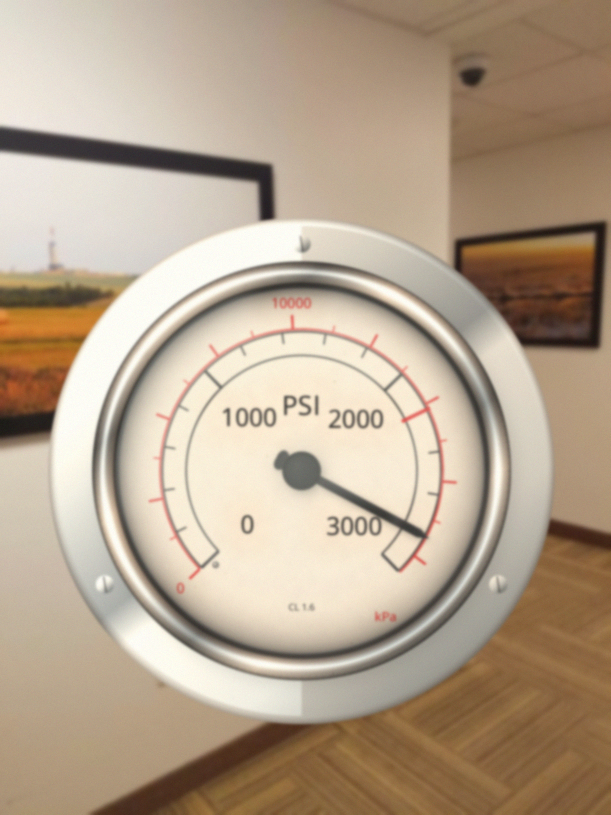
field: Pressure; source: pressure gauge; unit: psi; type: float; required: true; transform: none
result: 2800 psi
